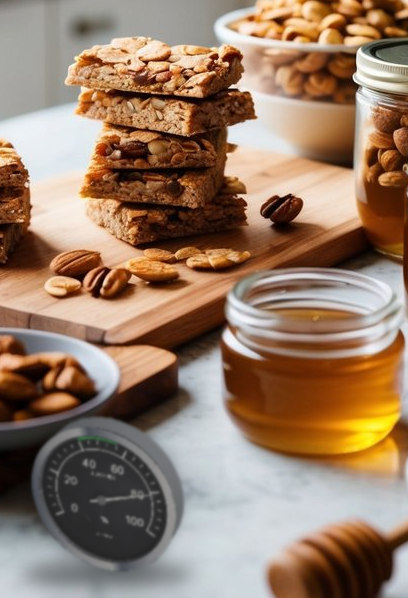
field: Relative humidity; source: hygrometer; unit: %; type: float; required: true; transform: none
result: 80 %
